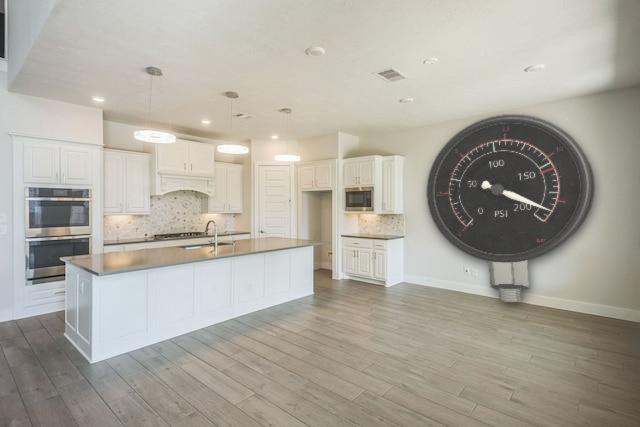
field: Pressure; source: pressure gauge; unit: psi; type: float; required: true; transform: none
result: 190 psi
